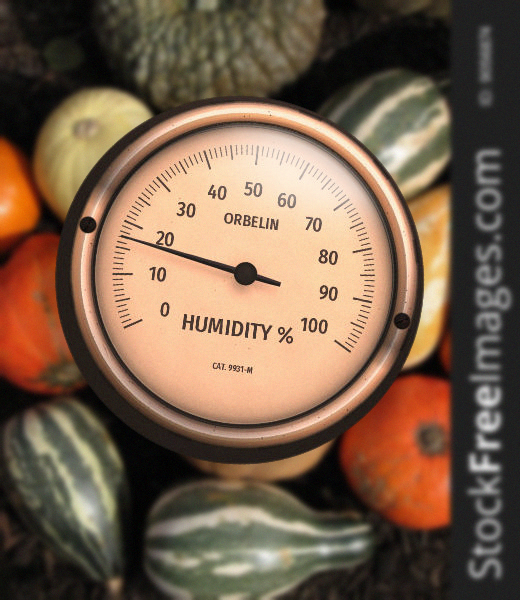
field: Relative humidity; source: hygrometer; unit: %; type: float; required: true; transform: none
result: 17 %
